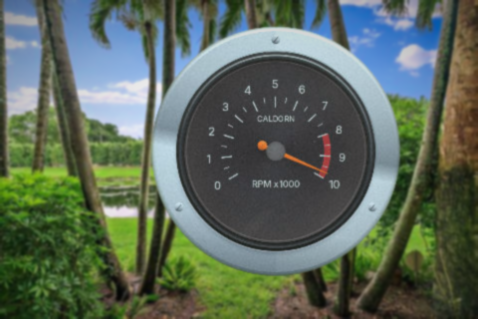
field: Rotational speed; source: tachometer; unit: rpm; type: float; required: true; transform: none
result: 9750 rpm
